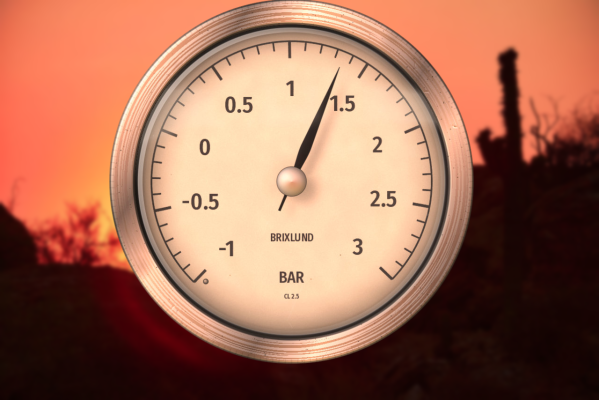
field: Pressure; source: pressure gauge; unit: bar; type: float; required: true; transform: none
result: 1.35 bar
